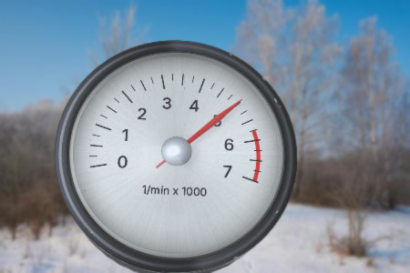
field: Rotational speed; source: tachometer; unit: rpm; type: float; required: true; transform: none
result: 5000 rpm
